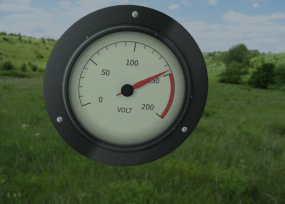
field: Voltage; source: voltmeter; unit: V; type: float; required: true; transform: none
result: 145 V
